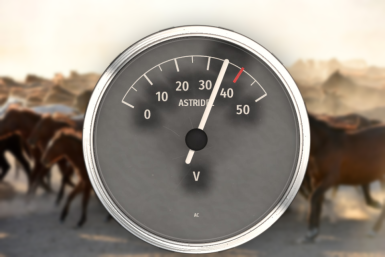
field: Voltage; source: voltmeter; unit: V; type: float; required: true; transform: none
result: 35 V
